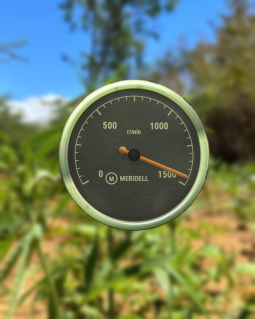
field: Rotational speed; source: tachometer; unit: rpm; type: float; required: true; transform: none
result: 1450 rpm
